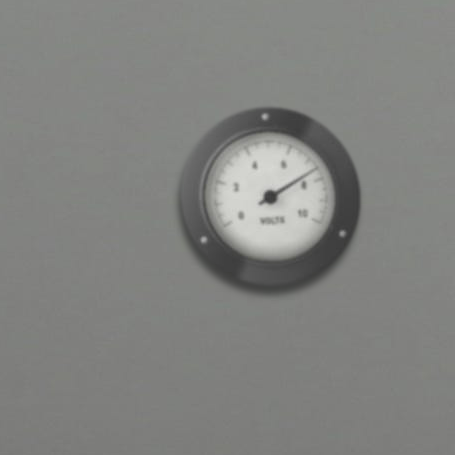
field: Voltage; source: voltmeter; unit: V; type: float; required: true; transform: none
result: 7.5 V
